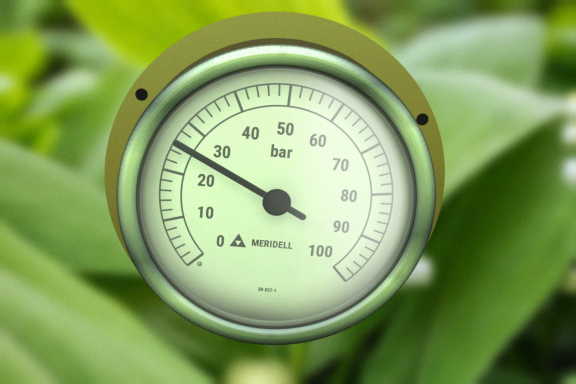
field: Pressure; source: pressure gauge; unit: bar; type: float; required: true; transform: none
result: 26 bar
